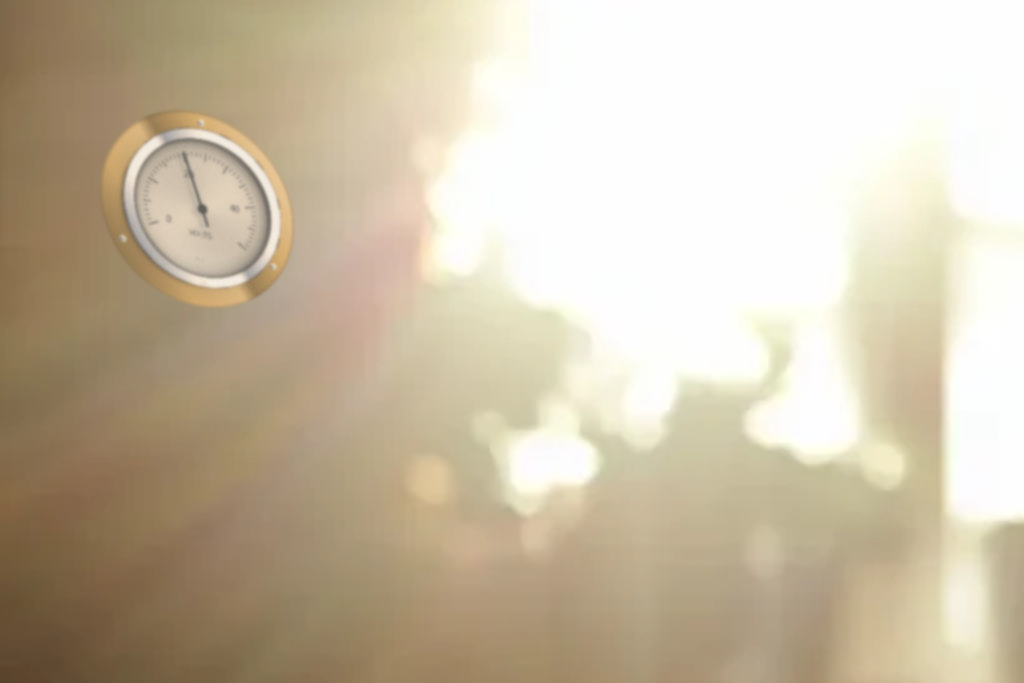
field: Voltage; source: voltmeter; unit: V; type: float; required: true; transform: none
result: 20 V
